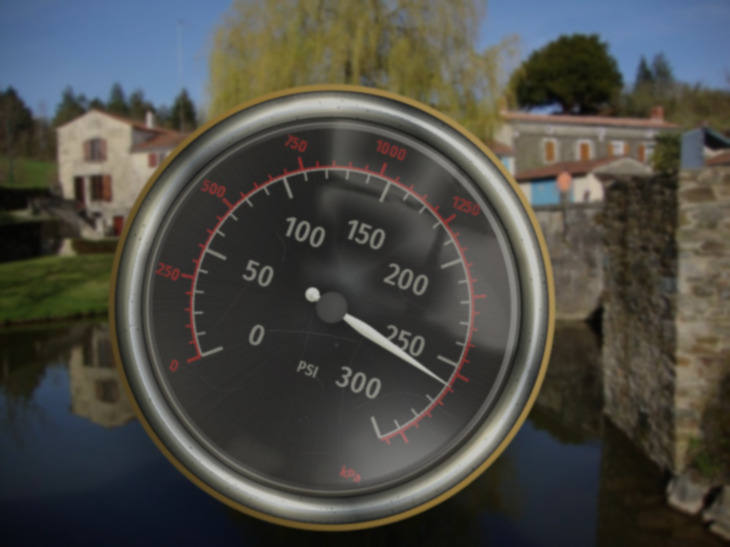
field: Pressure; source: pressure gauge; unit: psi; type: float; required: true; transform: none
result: 260 psi
